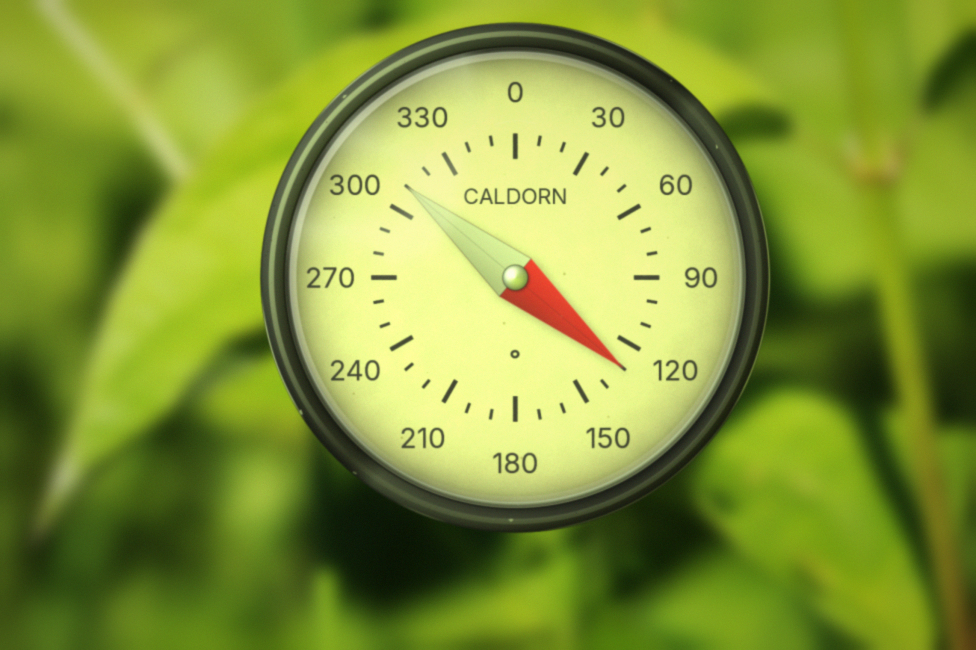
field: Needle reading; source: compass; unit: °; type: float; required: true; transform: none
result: 130 °
